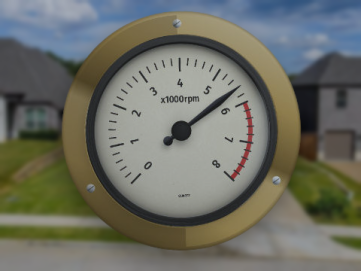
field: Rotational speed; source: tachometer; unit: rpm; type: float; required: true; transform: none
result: 5600 rpm
